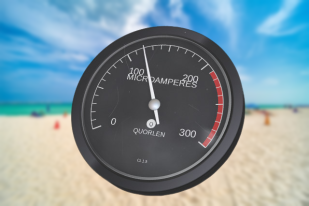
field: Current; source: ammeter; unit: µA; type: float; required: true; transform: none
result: 120 µA
